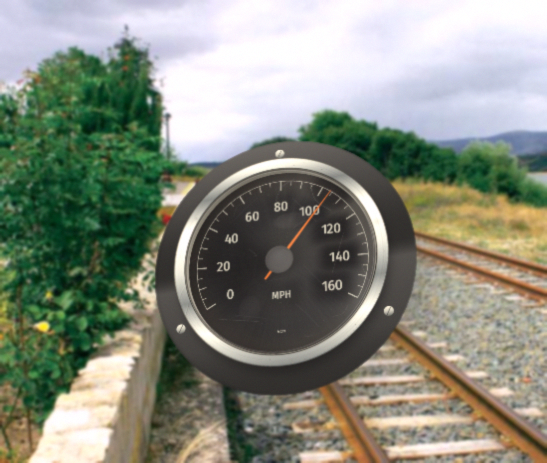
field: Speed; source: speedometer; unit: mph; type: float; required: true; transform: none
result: 105 mph
